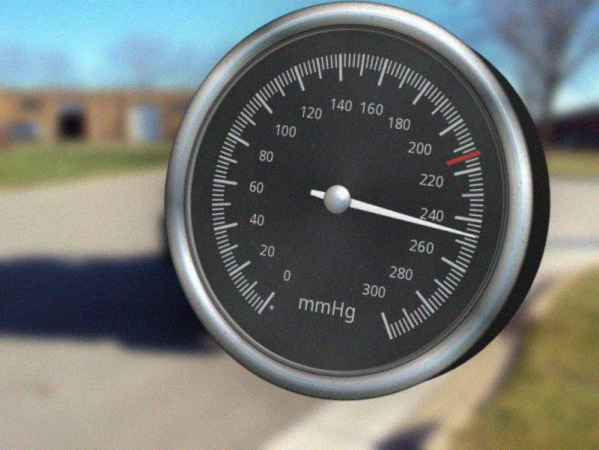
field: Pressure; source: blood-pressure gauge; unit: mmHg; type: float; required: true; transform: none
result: 246 mmHg
